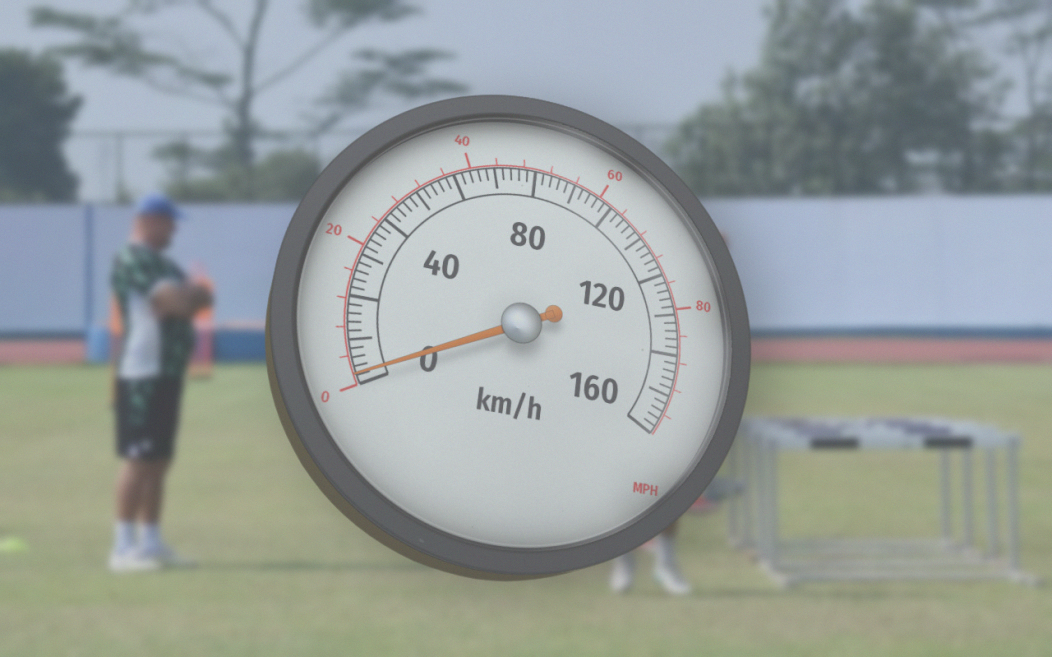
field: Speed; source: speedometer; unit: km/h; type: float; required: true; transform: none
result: 2 km/h
